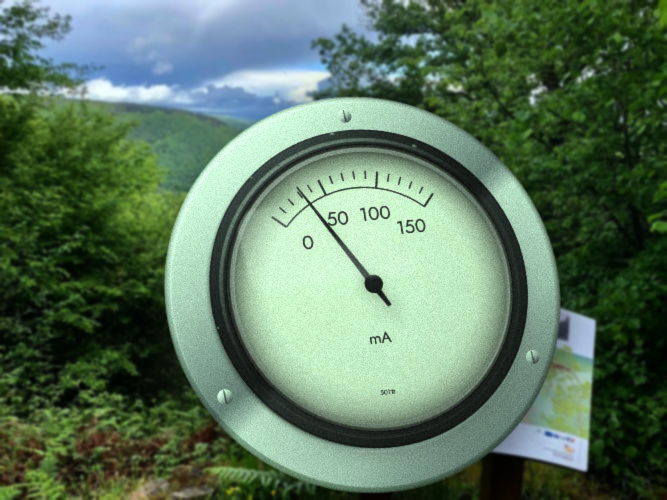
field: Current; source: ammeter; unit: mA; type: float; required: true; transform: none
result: 30 mA
